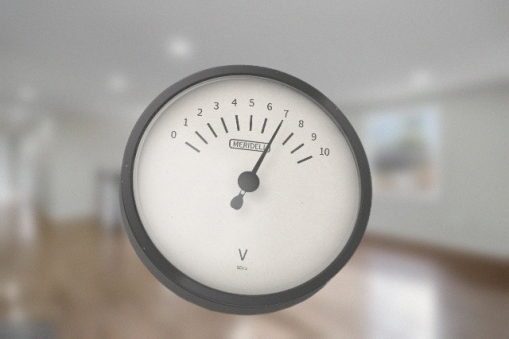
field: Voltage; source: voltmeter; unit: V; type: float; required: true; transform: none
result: 7 V
